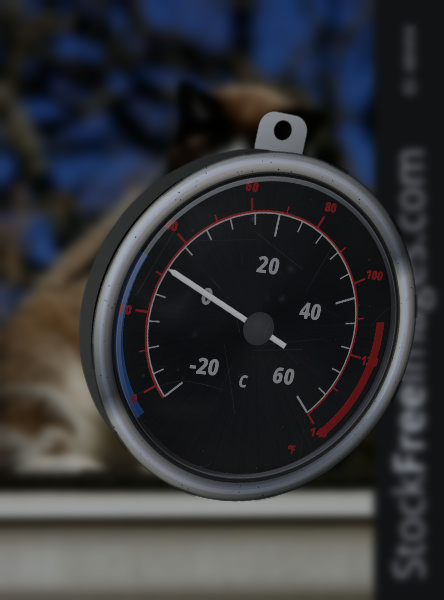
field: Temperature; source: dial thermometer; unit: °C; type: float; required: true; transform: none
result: 0 °C
